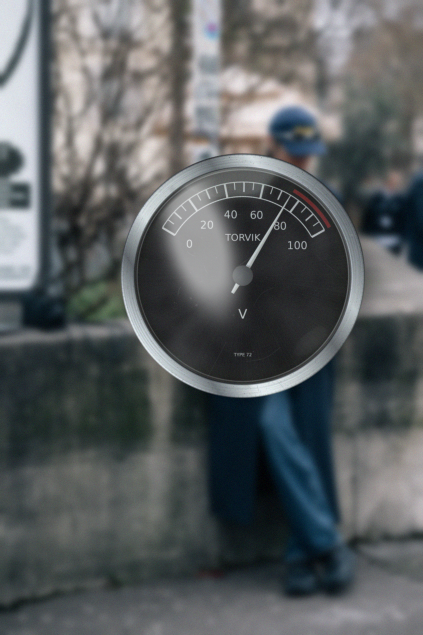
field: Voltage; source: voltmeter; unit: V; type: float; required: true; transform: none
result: 75 V
